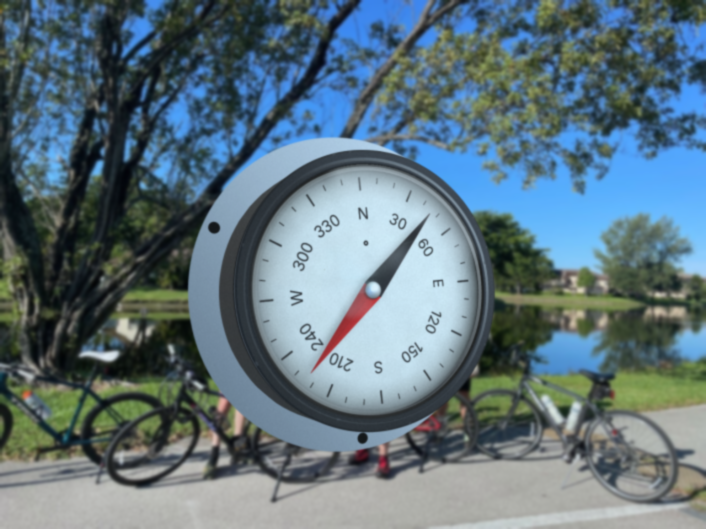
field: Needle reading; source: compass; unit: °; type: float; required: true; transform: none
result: 225 °
